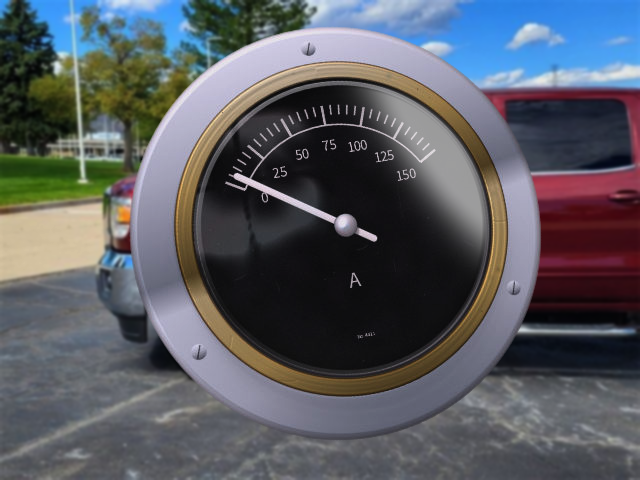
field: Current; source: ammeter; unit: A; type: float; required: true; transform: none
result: 5 A
